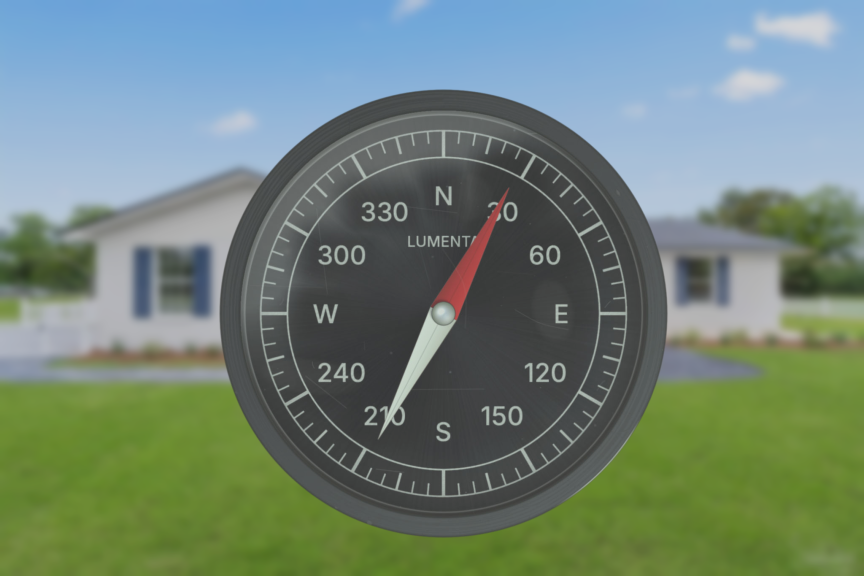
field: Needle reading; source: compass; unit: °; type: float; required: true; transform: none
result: 27.5 °
